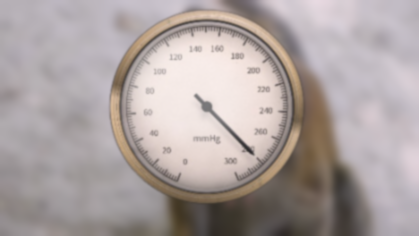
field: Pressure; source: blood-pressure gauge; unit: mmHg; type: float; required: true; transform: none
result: 280 mmHg
